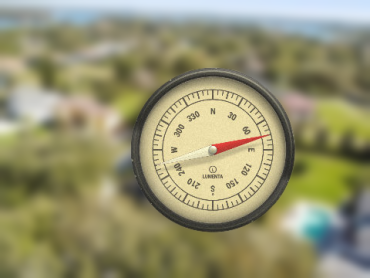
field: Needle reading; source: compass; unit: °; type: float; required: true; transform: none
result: 75 °
